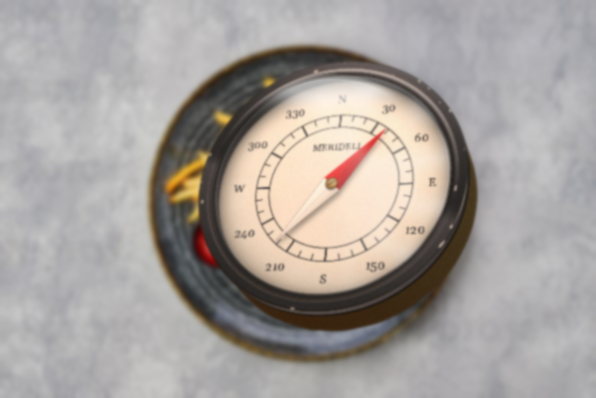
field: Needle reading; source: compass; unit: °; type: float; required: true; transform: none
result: 40 °
